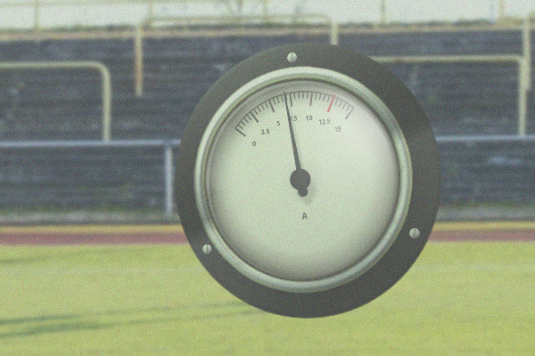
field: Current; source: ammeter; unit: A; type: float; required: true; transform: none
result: 7 A
